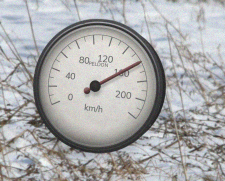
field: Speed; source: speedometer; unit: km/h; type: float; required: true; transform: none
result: 160 km/h
